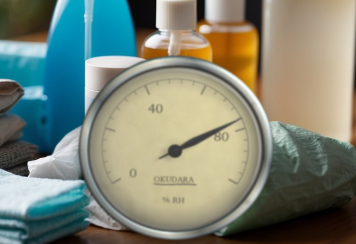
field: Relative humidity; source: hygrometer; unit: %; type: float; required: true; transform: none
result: 76 %
